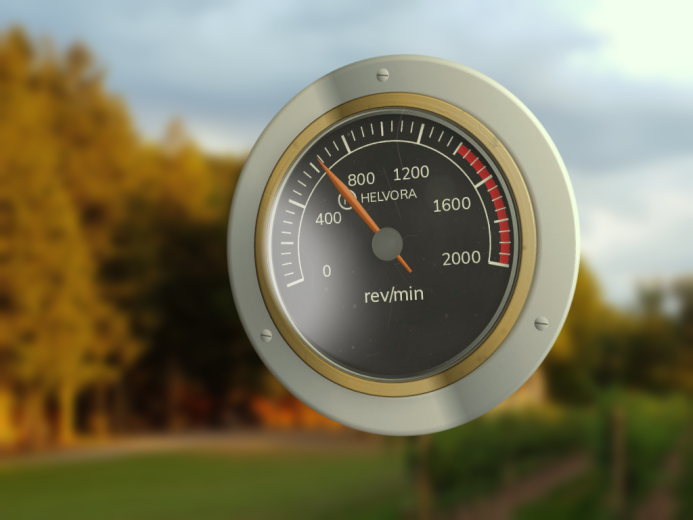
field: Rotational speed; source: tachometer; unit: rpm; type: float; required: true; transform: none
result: 650 rpm
